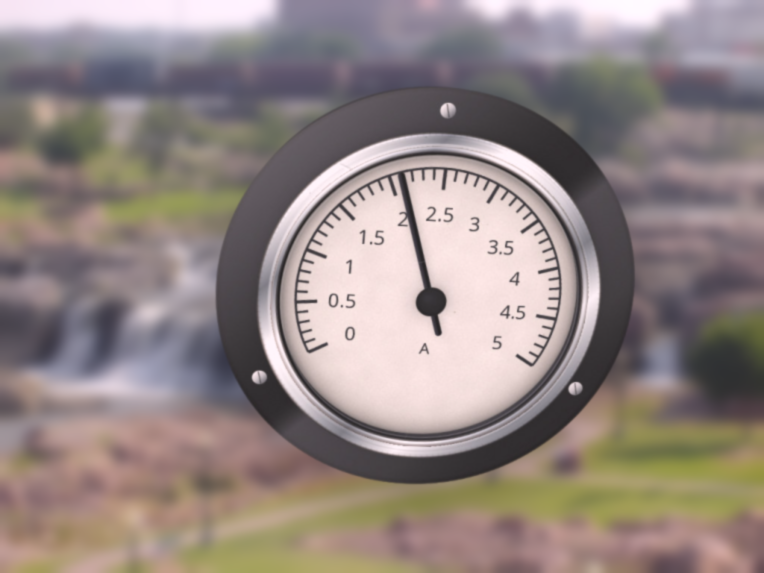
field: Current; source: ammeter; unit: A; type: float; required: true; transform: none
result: 2.1 A
